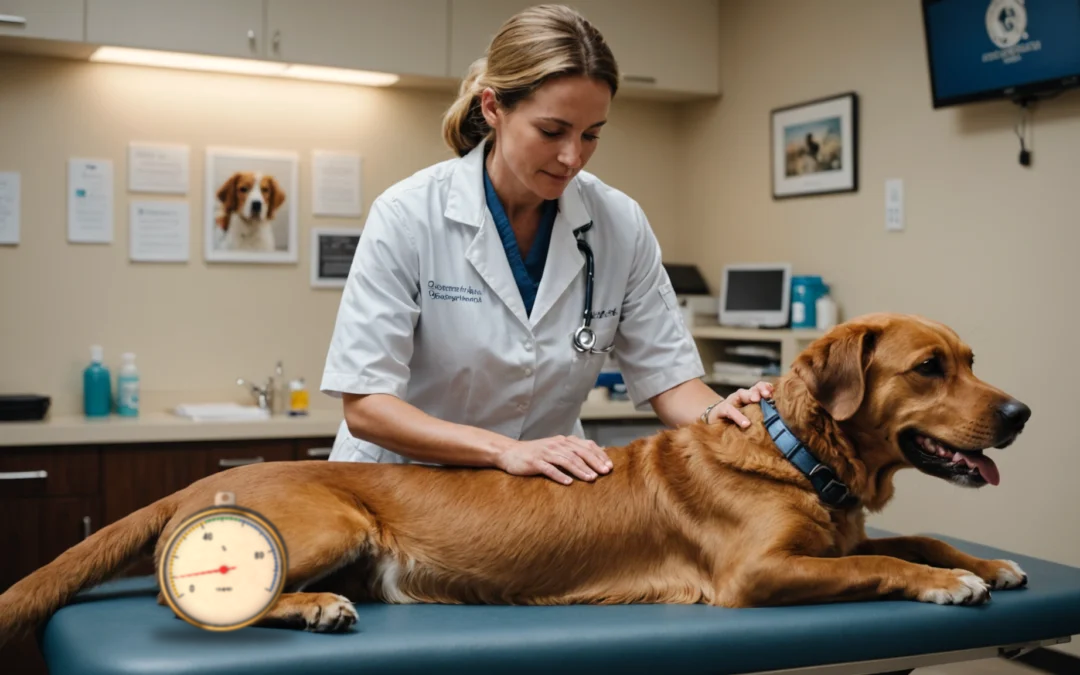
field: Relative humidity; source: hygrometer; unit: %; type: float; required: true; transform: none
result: 10 %
